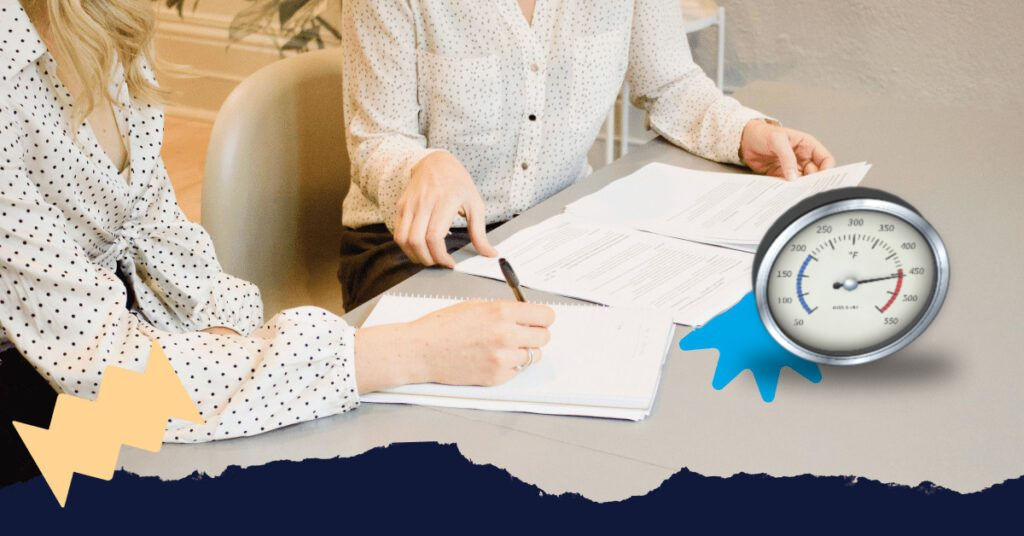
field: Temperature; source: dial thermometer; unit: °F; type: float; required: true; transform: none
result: 450 °F
